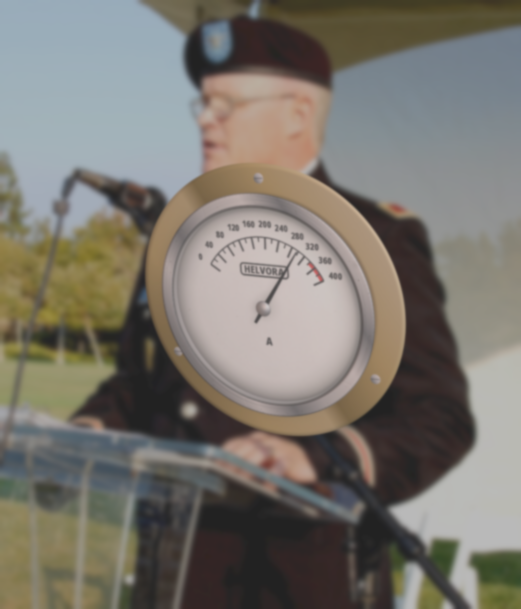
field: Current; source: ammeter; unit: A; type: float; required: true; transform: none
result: 300 A
